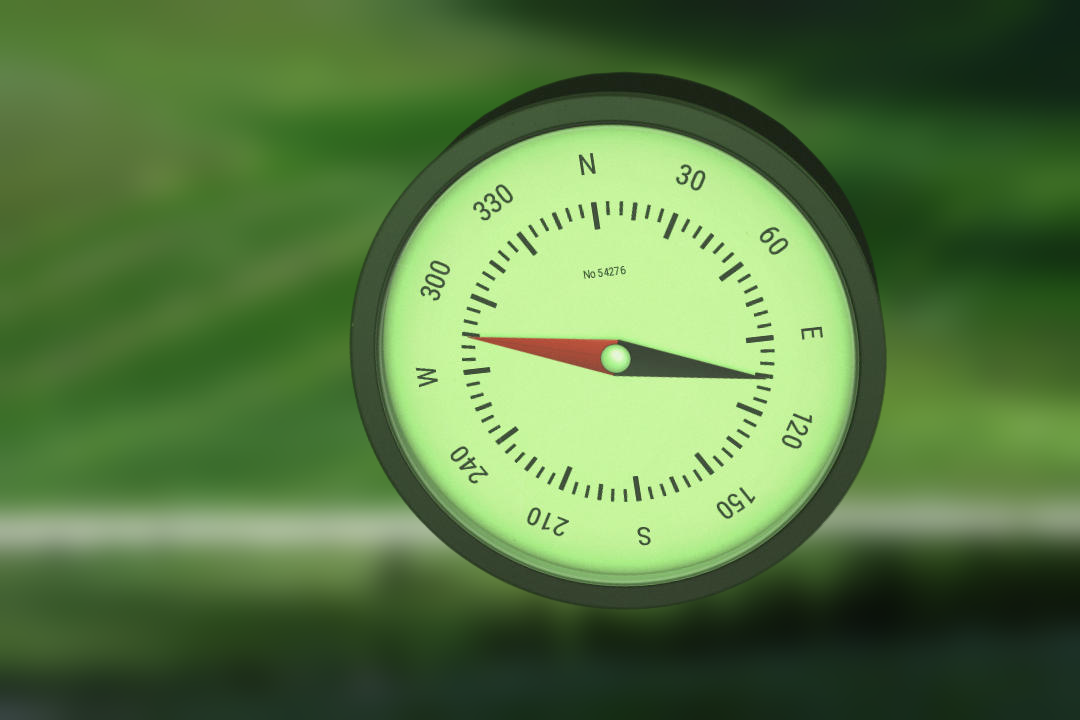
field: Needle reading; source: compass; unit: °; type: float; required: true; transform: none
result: 285 °
